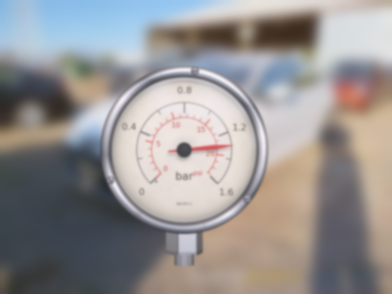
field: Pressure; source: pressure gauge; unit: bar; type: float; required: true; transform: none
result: 1.3 bar
